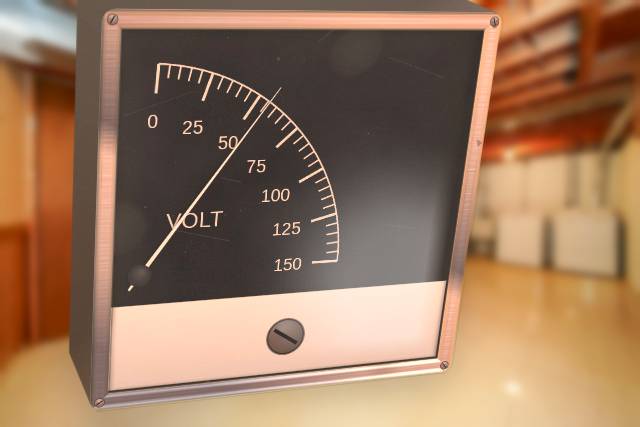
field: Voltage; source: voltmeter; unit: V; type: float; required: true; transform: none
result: 55 V
